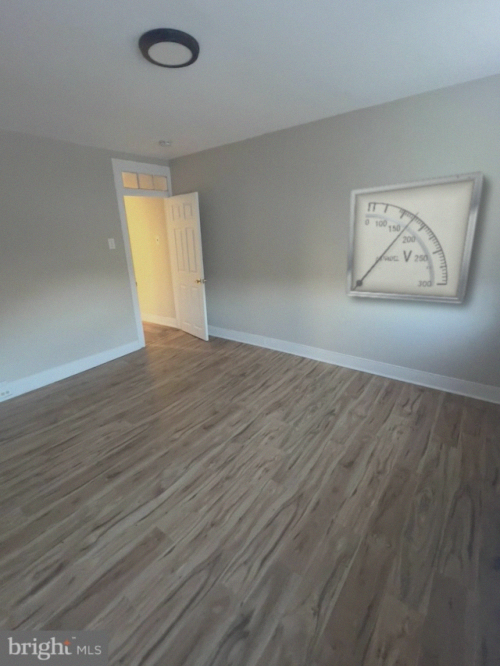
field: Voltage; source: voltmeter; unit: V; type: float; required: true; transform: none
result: 175 V
